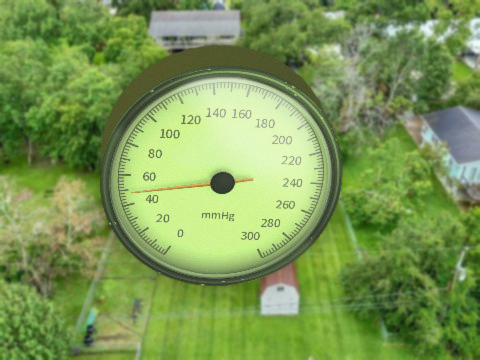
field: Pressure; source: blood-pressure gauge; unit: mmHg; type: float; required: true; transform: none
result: 50 mmHg
